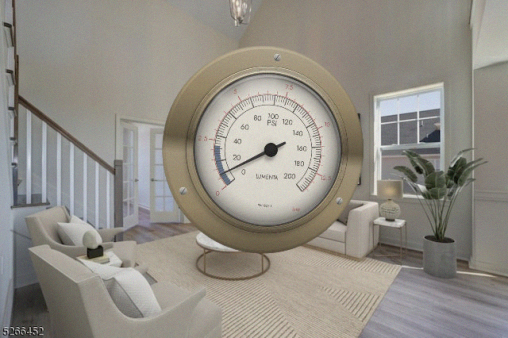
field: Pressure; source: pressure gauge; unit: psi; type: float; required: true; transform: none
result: 10 psi
